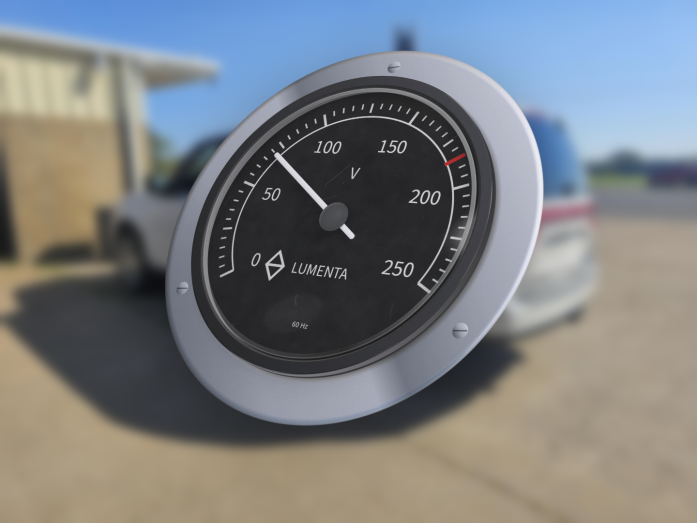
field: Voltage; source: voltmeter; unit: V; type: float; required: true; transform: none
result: 70 V
